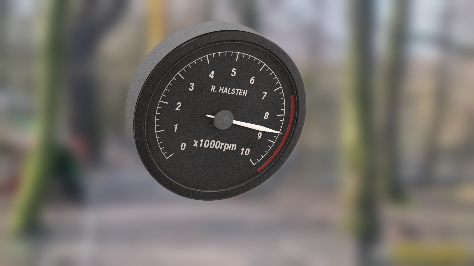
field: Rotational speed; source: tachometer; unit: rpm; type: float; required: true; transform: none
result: 8600 rpm
